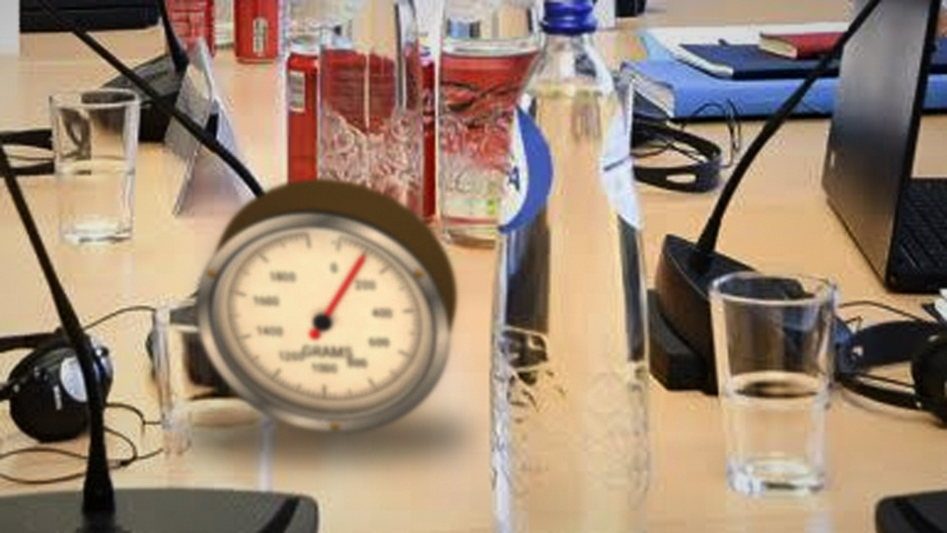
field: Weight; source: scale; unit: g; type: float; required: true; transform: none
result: 100 g
